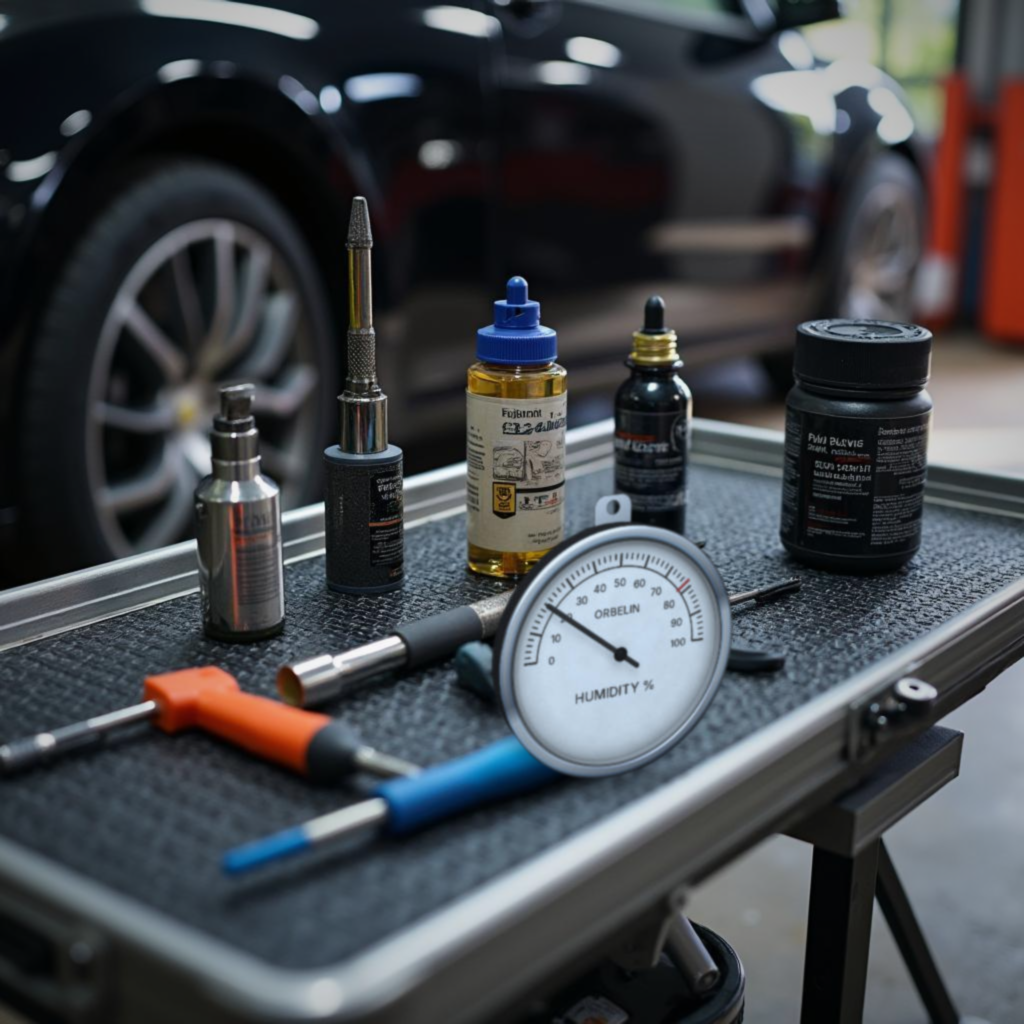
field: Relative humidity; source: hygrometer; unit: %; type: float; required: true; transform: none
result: 20 %
